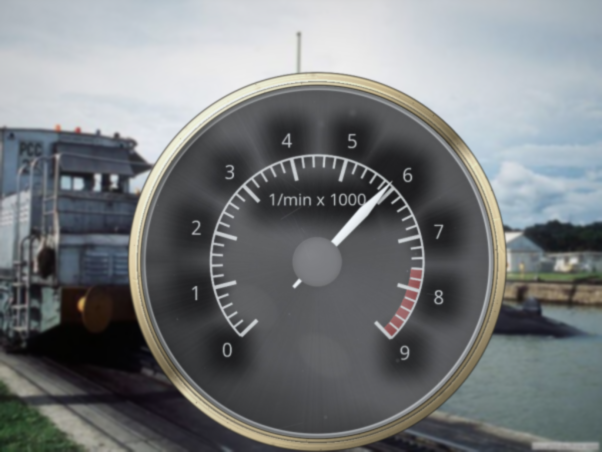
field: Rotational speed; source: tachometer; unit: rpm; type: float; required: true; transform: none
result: 5900 rpm
